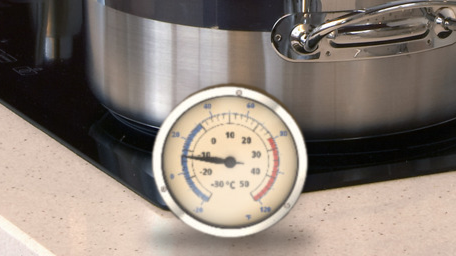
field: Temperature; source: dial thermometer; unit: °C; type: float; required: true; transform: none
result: -12 °C
